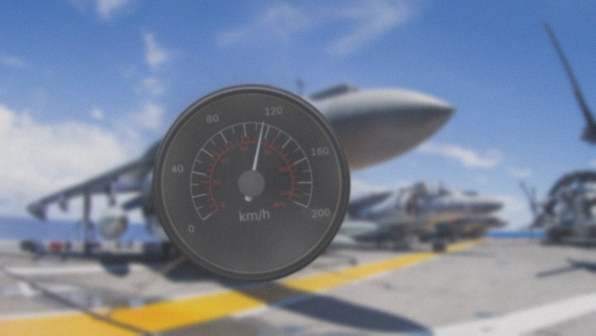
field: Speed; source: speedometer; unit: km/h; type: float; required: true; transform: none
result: 115 km/h
